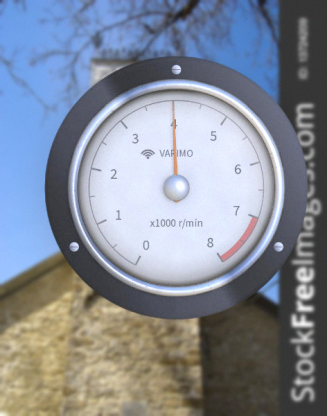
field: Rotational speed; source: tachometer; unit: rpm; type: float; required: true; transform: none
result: 4000 rpm
